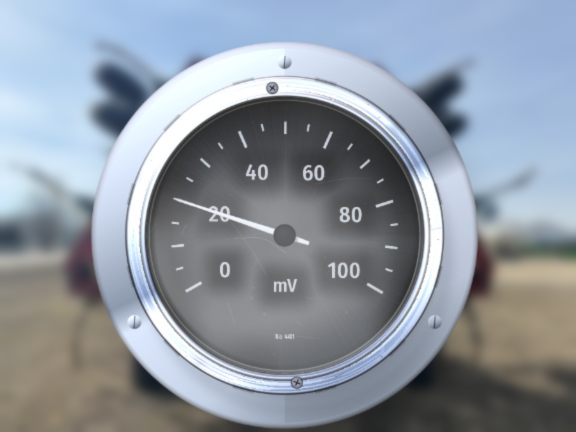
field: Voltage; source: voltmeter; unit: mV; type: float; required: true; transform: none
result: 20 mV
